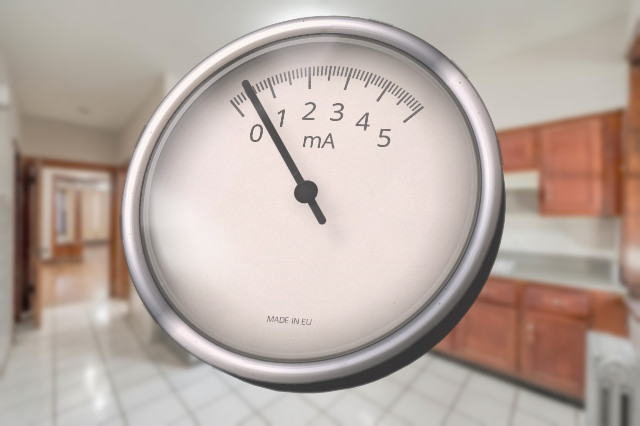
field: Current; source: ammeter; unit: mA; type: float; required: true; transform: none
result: 0.5 mA
